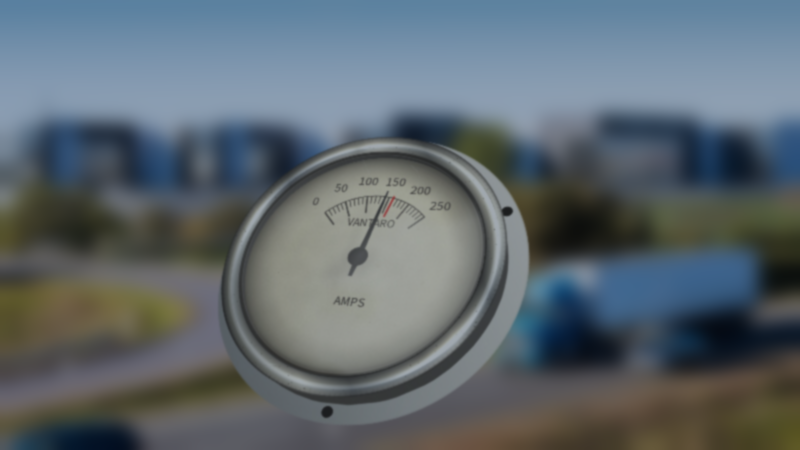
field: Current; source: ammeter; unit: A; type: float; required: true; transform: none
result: 150 A
